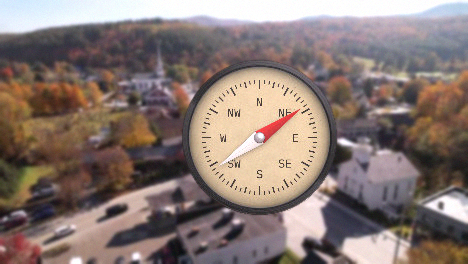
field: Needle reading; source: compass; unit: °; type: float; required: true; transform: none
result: 55 °
